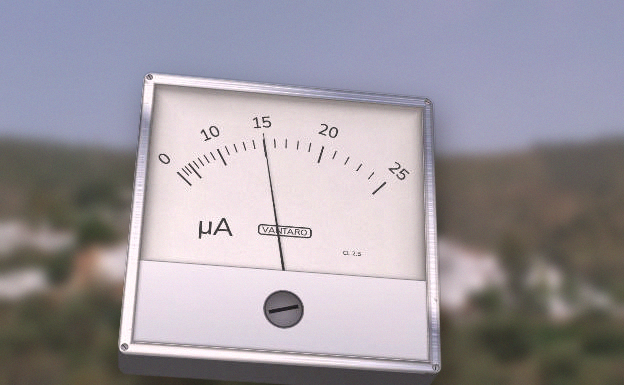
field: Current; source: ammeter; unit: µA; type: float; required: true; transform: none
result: 15 µA
